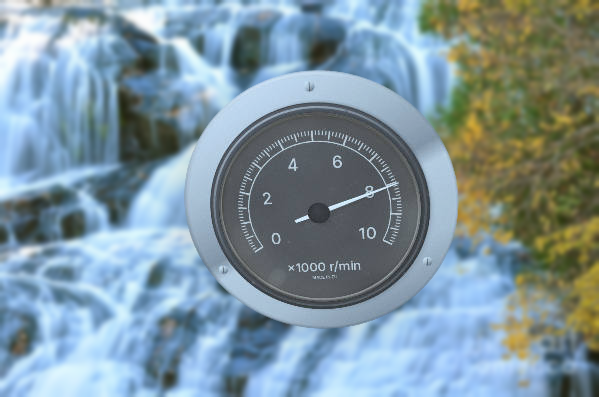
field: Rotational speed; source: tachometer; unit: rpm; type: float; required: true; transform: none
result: 8000 rpm
